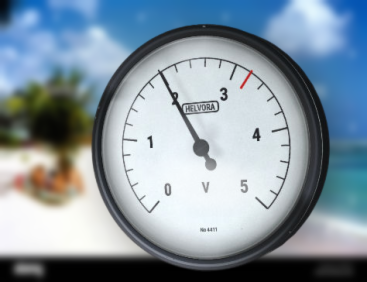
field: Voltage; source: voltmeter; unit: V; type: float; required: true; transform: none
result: 2 V
